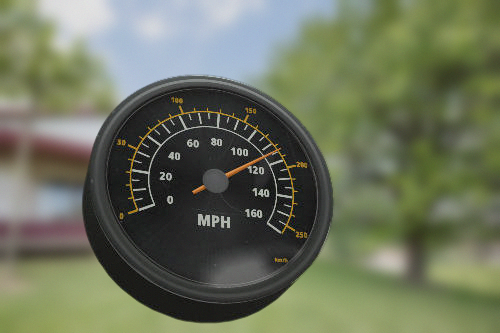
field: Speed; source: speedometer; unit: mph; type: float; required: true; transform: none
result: 115 mph
